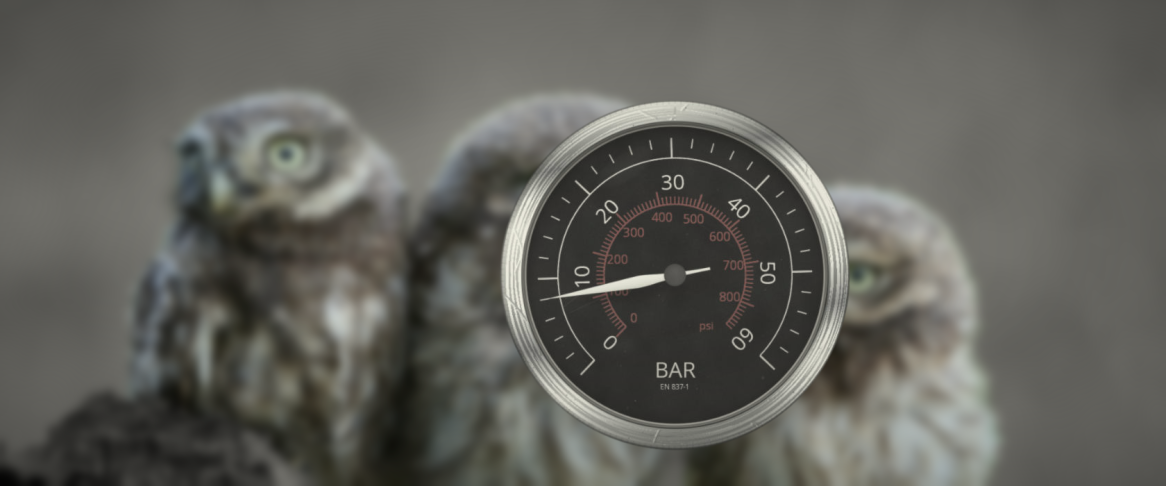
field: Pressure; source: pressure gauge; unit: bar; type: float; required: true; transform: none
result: 8 bar
